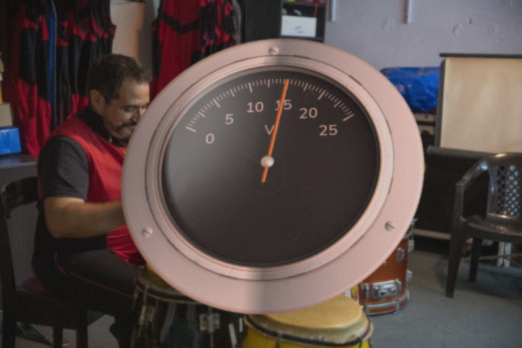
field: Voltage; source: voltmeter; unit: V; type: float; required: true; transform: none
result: 15 V
